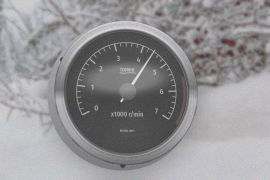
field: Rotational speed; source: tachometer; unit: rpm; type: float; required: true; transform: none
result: 4400 rpm
